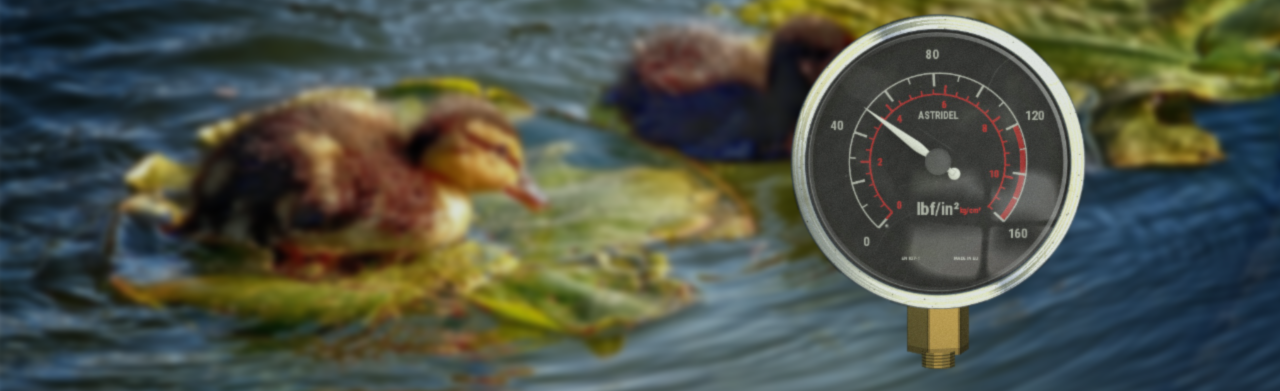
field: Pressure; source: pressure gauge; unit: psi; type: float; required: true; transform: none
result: 50 psi
